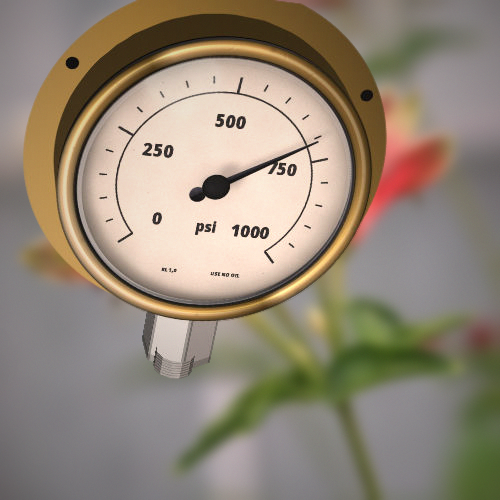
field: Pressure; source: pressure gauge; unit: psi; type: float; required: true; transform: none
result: 700 psi
